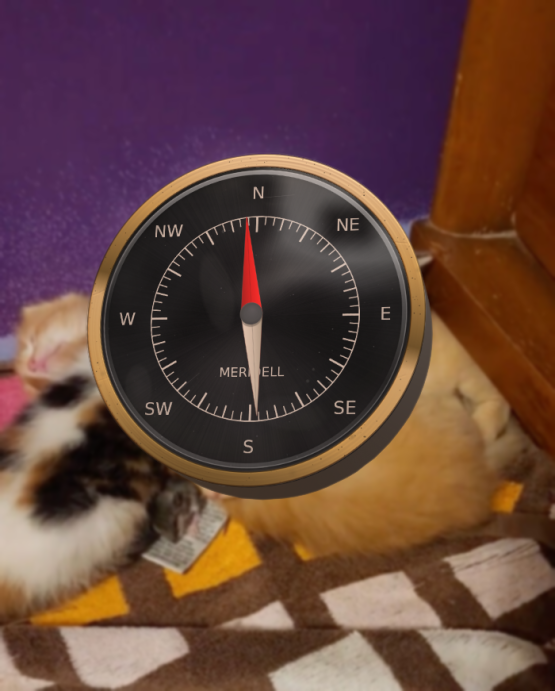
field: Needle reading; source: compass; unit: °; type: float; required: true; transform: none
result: 355 °
